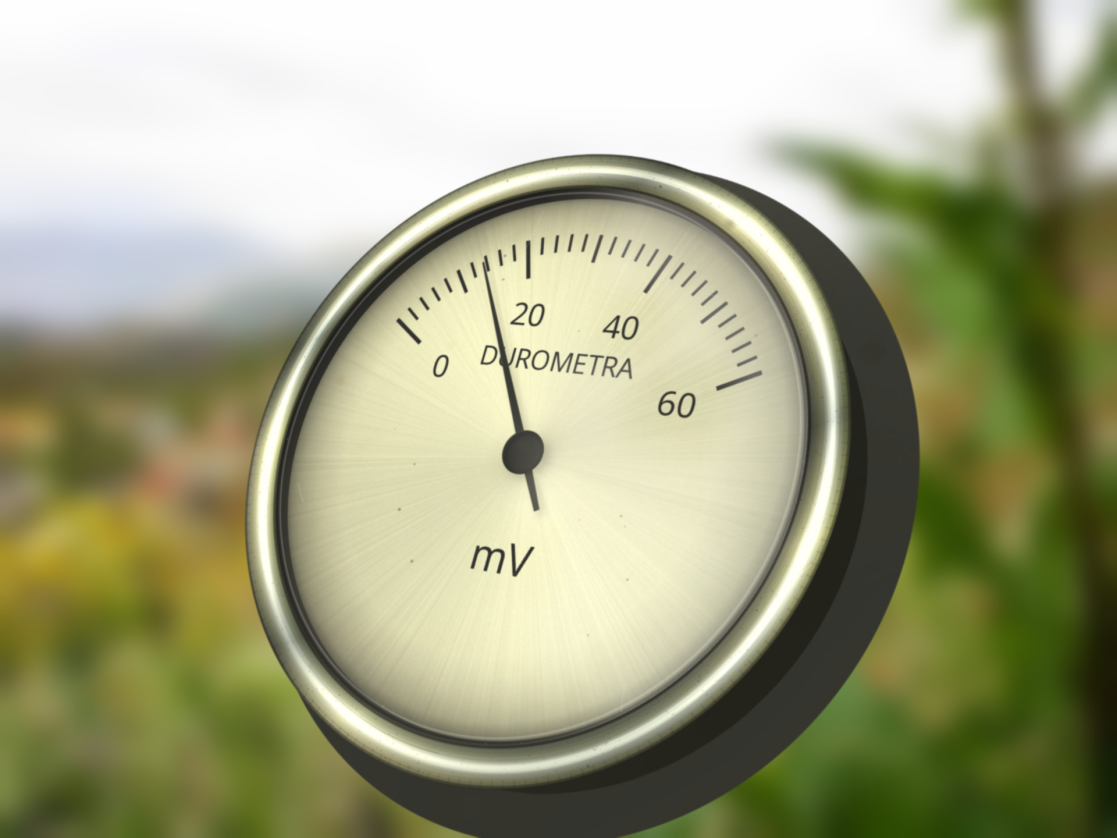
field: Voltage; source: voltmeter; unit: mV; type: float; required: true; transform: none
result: 14 mV
